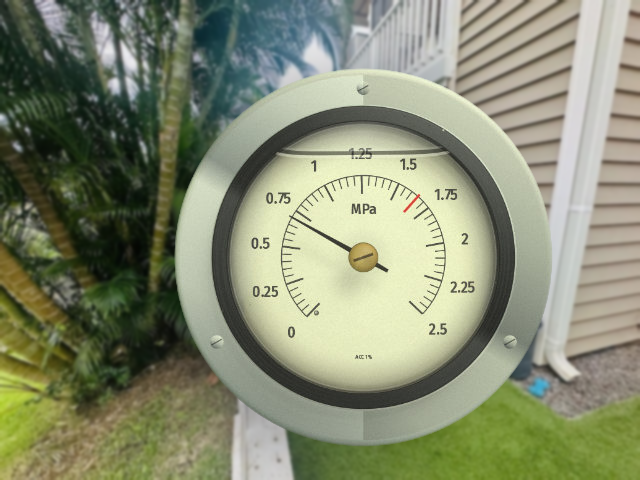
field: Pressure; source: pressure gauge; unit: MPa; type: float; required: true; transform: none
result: 0.7 MPa
